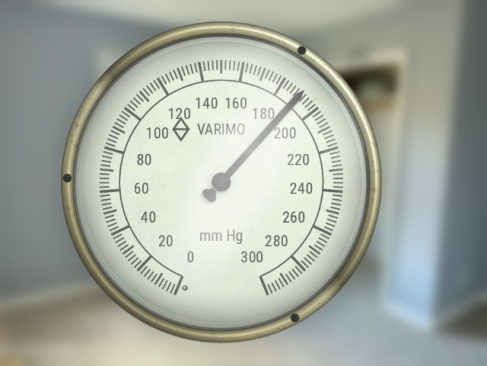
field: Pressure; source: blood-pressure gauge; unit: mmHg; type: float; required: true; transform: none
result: 190 mmHg
